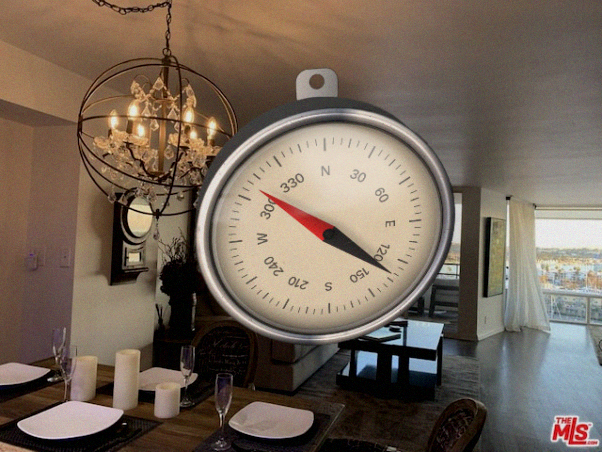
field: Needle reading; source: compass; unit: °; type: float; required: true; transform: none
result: 310 °
